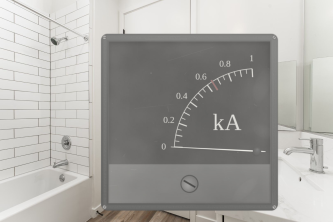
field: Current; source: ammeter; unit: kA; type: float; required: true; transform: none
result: 0 kA
